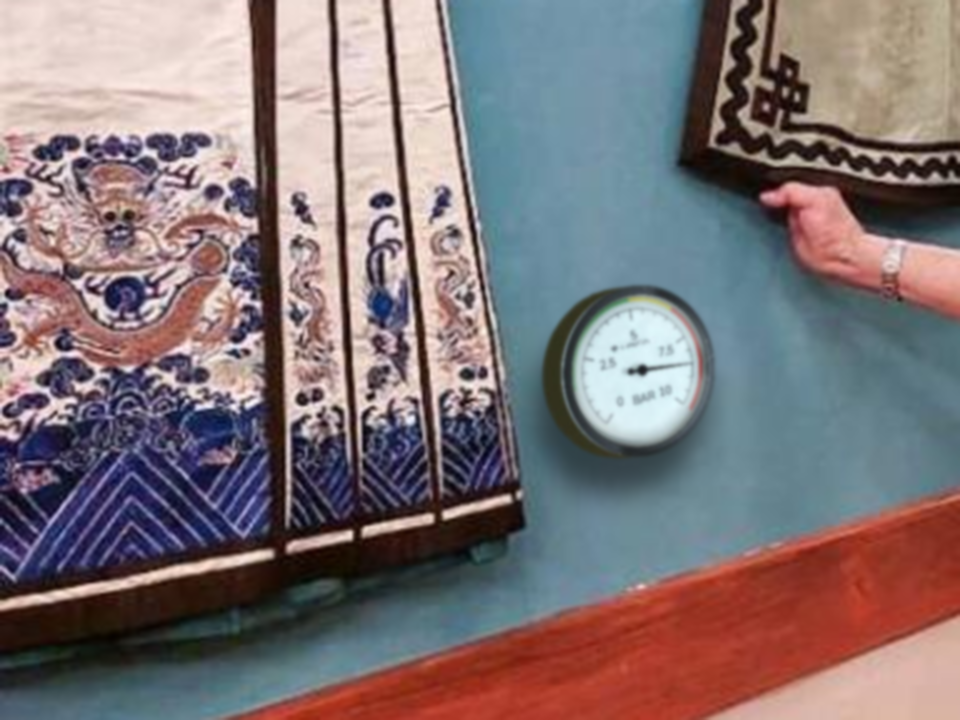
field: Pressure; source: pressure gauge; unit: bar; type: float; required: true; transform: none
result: 8.5 bar
